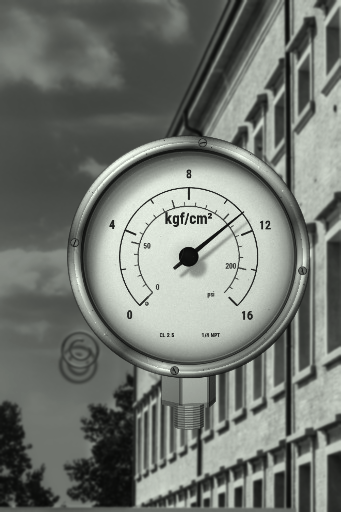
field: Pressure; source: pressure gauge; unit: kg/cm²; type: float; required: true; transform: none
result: 11 kg/cm²
